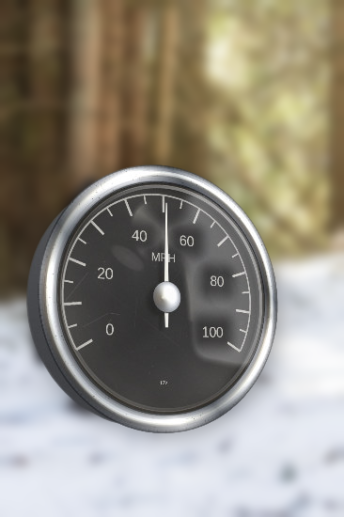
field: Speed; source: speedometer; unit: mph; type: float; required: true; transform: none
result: 50 mph
